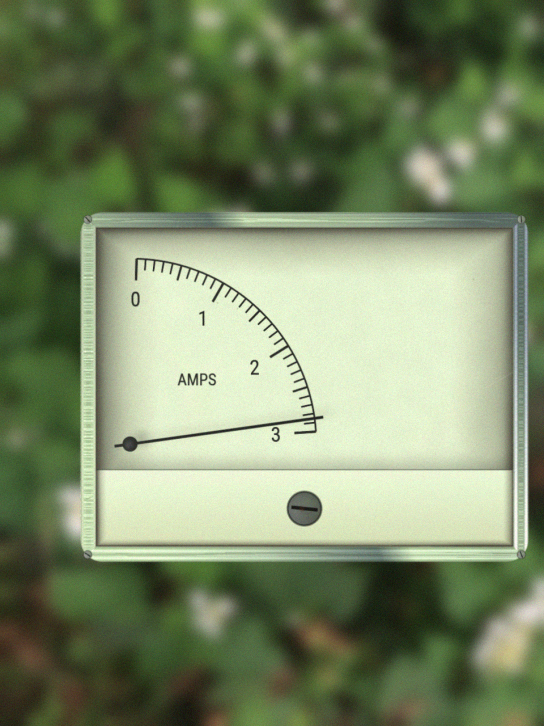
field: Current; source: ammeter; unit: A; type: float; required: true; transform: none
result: 2.85 A
